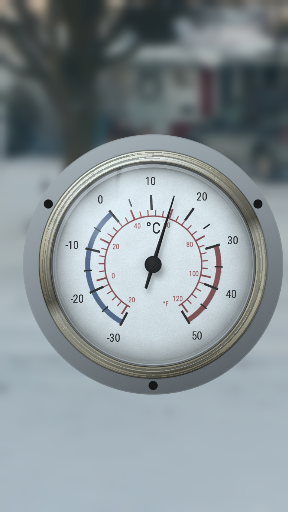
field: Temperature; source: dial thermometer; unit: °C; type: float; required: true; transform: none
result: 15 °C
